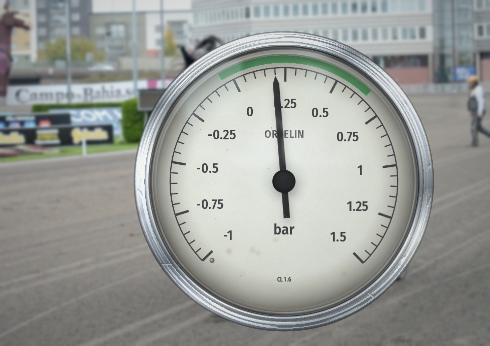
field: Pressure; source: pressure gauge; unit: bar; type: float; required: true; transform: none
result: 0.2 bar
